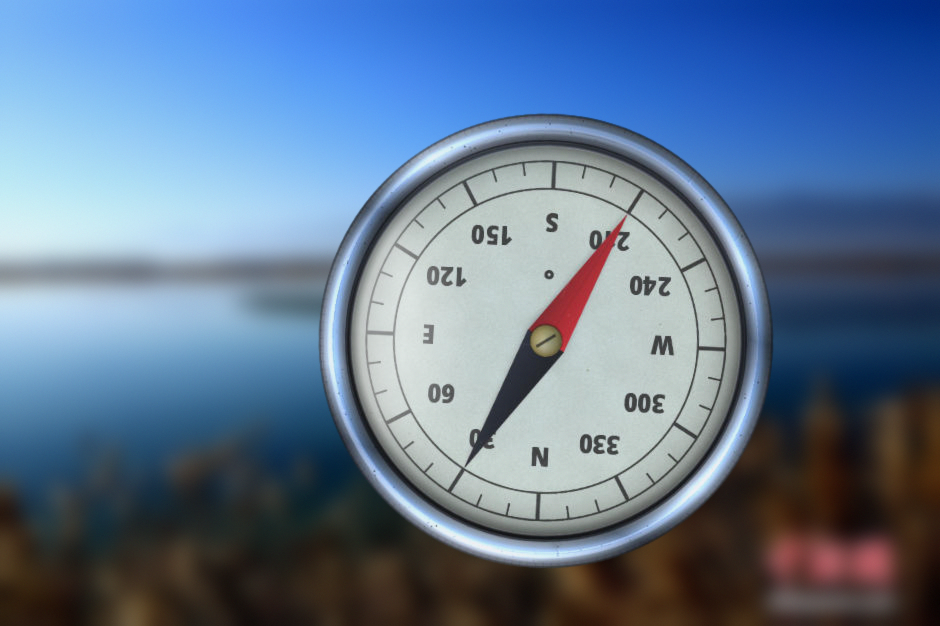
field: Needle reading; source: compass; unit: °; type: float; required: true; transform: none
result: 210 °
